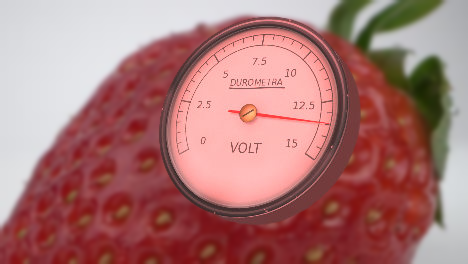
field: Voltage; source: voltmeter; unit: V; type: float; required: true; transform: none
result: 13.5 V
